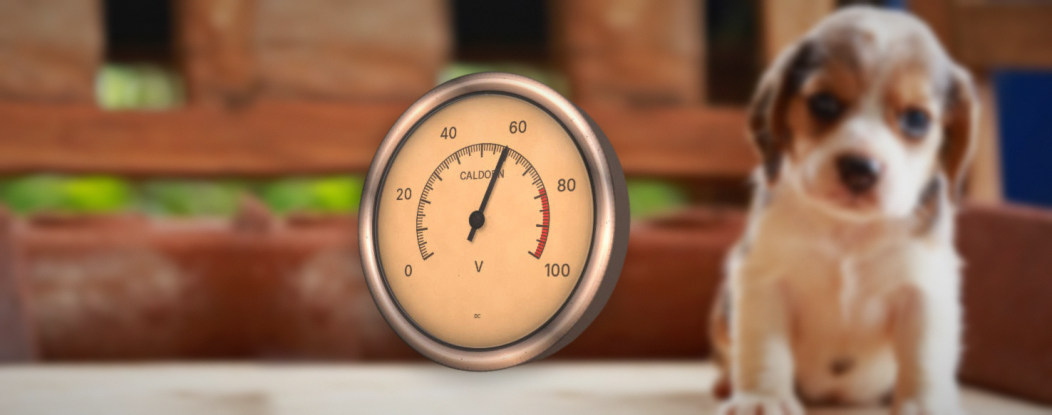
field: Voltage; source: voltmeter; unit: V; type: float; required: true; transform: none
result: 60 V
